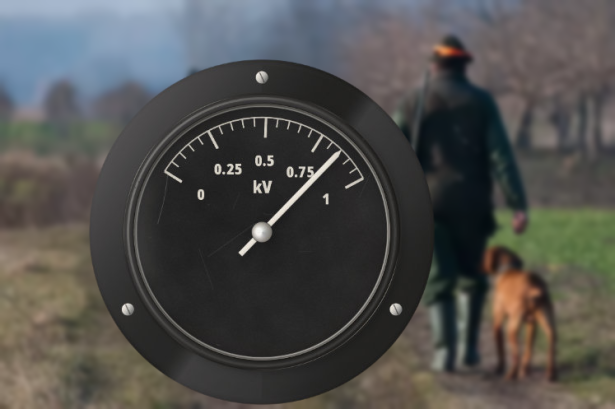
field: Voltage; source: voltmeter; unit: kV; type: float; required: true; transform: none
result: 0.85 kV
